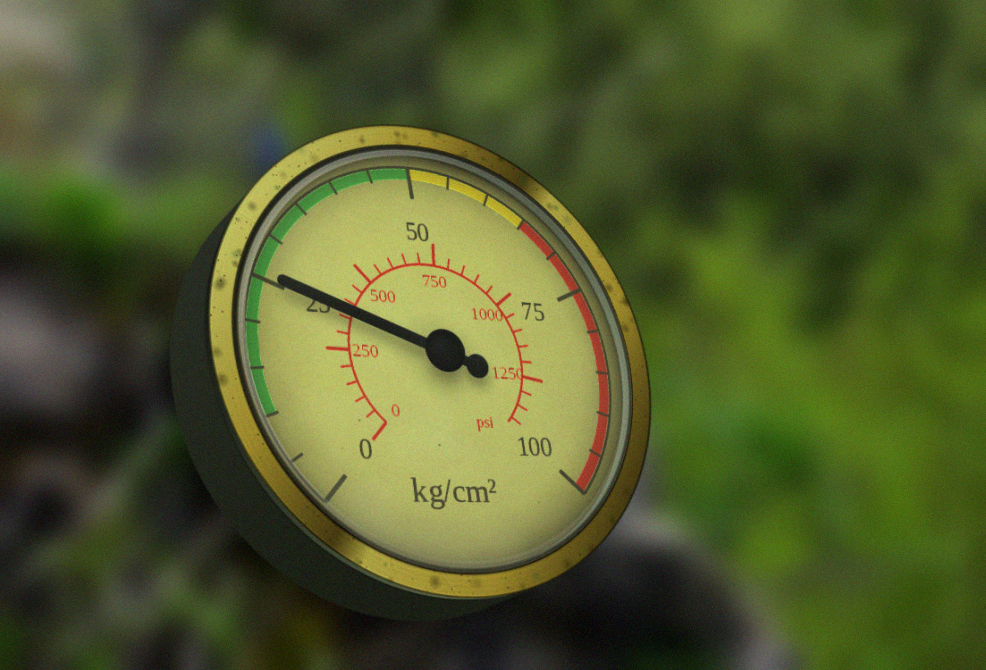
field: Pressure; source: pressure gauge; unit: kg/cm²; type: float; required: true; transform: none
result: 25 kg/cm²
